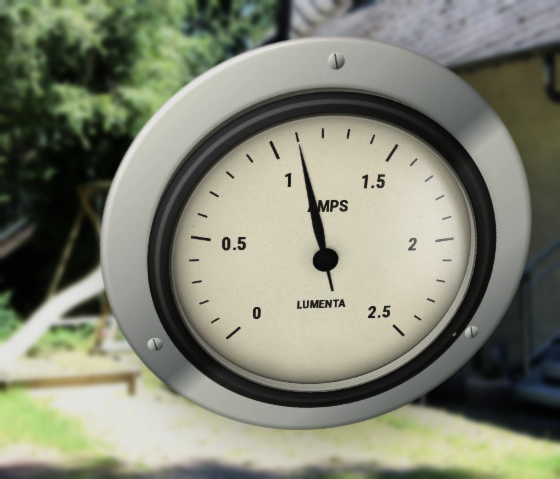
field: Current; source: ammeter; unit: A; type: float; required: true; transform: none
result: 1.1 A
